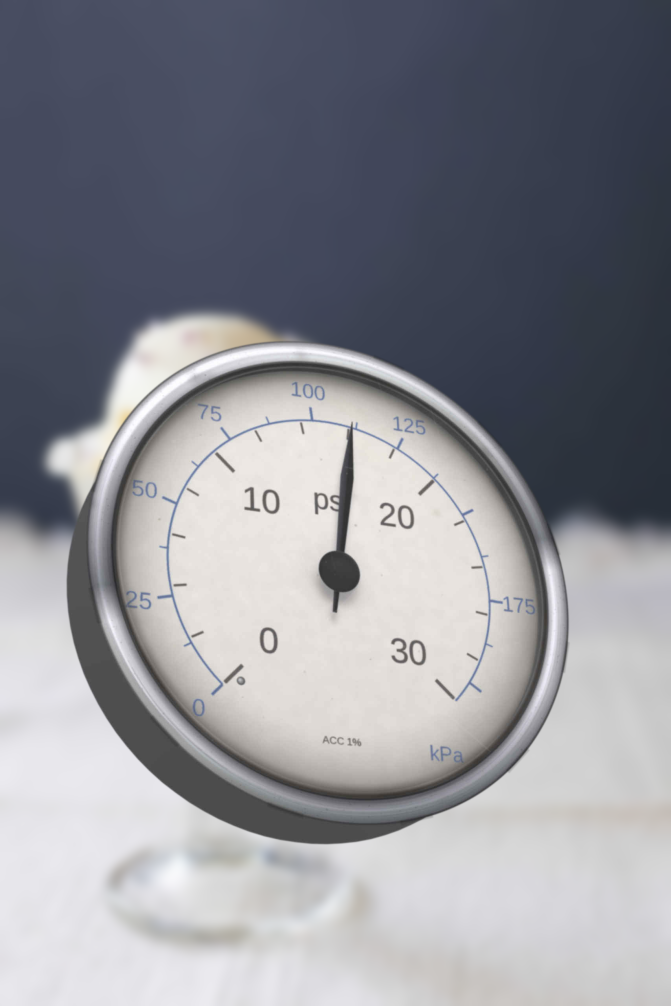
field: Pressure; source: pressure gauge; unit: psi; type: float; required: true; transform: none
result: 16 psi
